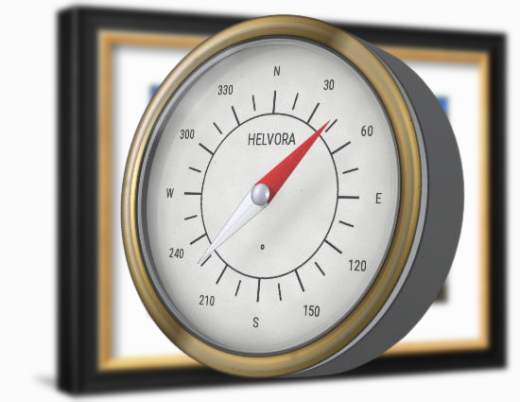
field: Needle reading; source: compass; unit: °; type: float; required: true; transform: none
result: 45 °
